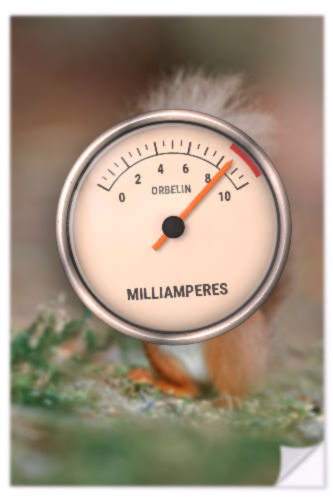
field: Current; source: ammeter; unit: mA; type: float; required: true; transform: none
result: 8.5 mA
